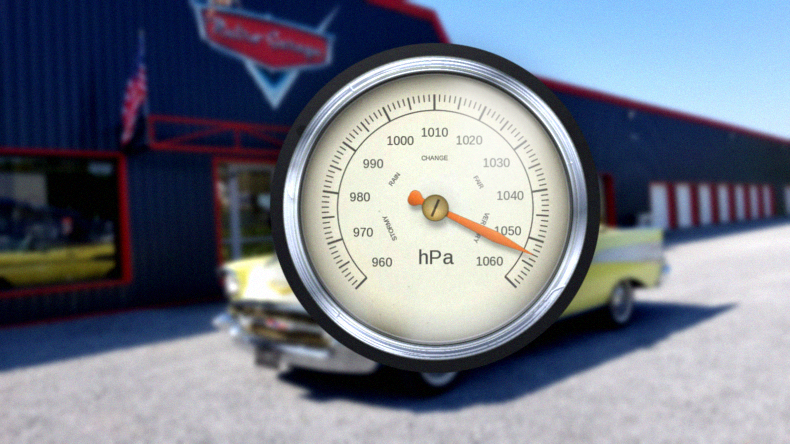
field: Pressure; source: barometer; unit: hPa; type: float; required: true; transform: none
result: 1053 hPa
